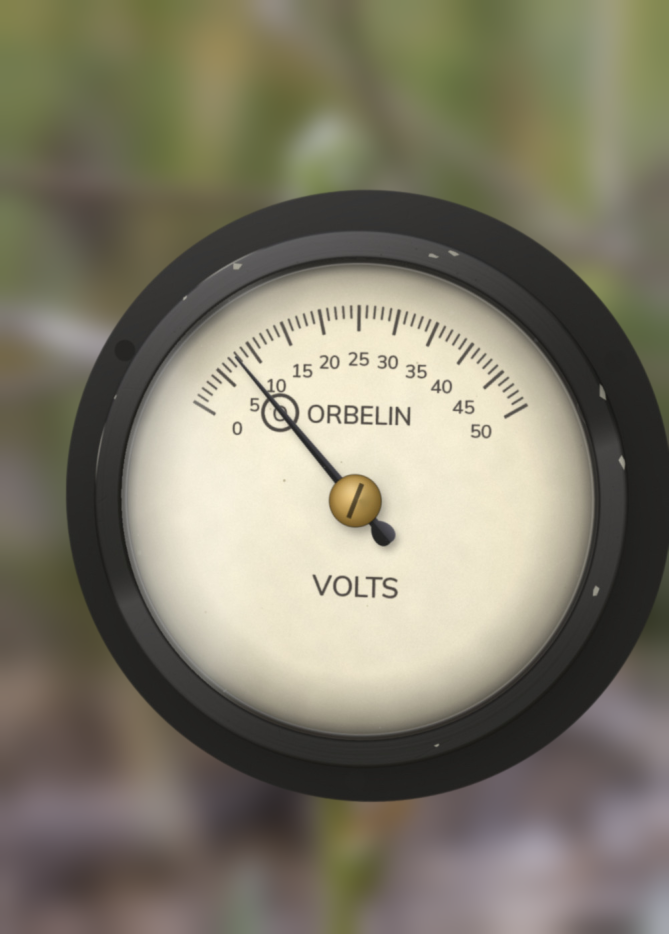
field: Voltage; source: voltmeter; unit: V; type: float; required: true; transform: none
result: 8 V
